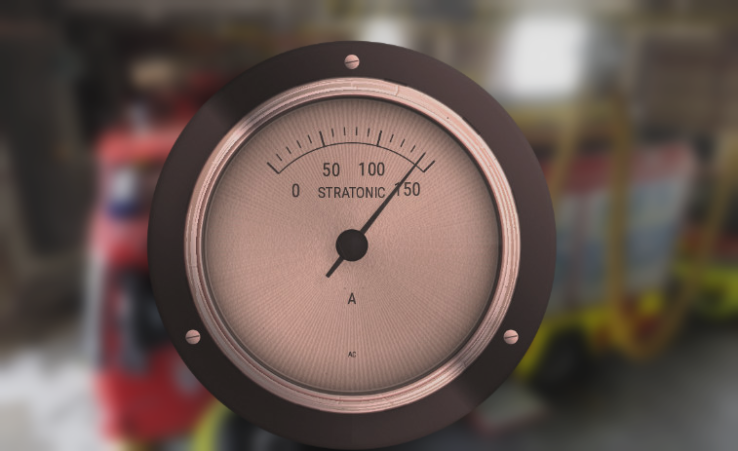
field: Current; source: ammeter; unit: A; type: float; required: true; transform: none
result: 140 A
